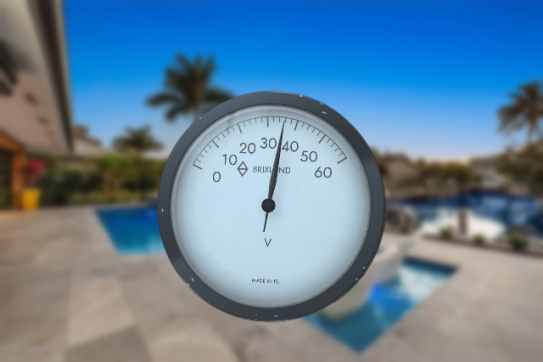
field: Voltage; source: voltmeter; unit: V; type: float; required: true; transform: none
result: 36 V
